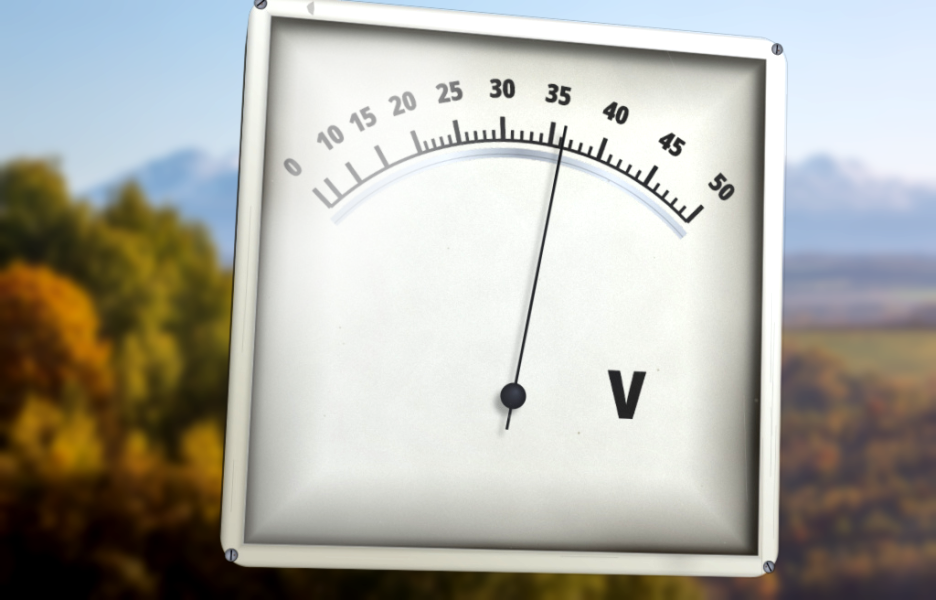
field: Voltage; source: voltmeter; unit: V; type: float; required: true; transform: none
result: 36 V
